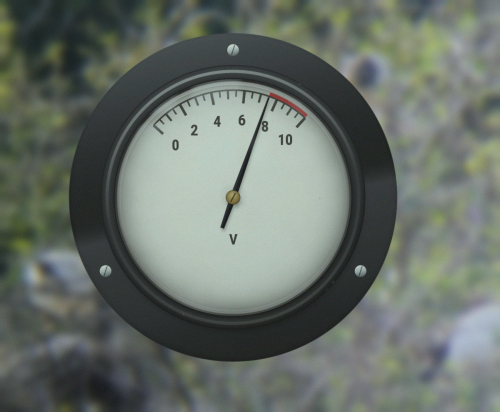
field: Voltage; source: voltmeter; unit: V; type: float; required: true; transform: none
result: 7.5 V
